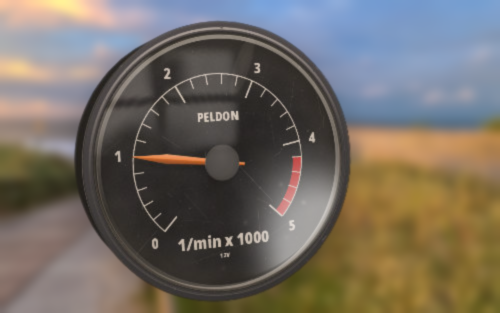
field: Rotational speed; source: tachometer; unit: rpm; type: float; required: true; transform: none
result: 1000 rpm
